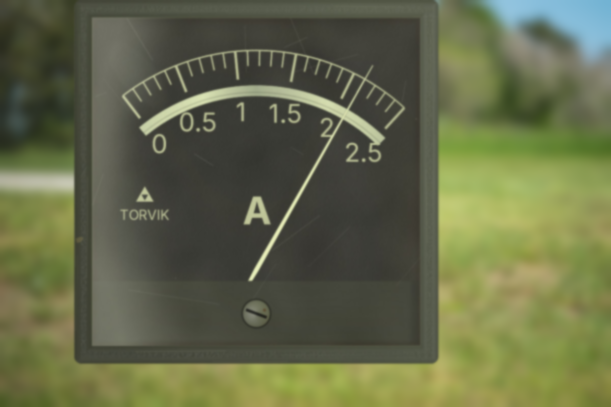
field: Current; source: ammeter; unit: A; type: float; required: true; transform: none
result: 2.1 A
